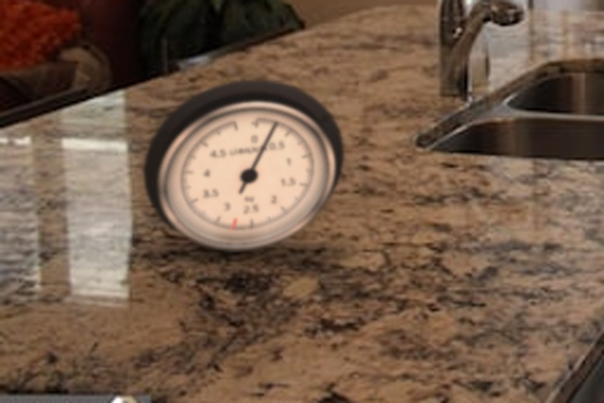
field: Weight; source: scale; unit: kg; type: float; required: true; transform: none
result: 0.25 kg
